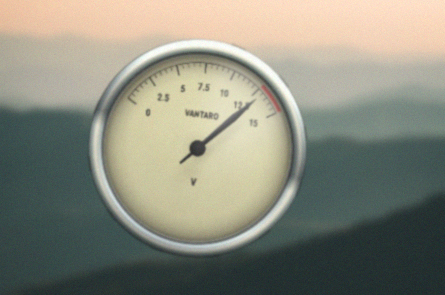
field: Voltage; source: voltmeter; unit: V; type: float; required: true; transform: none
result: 13 V
